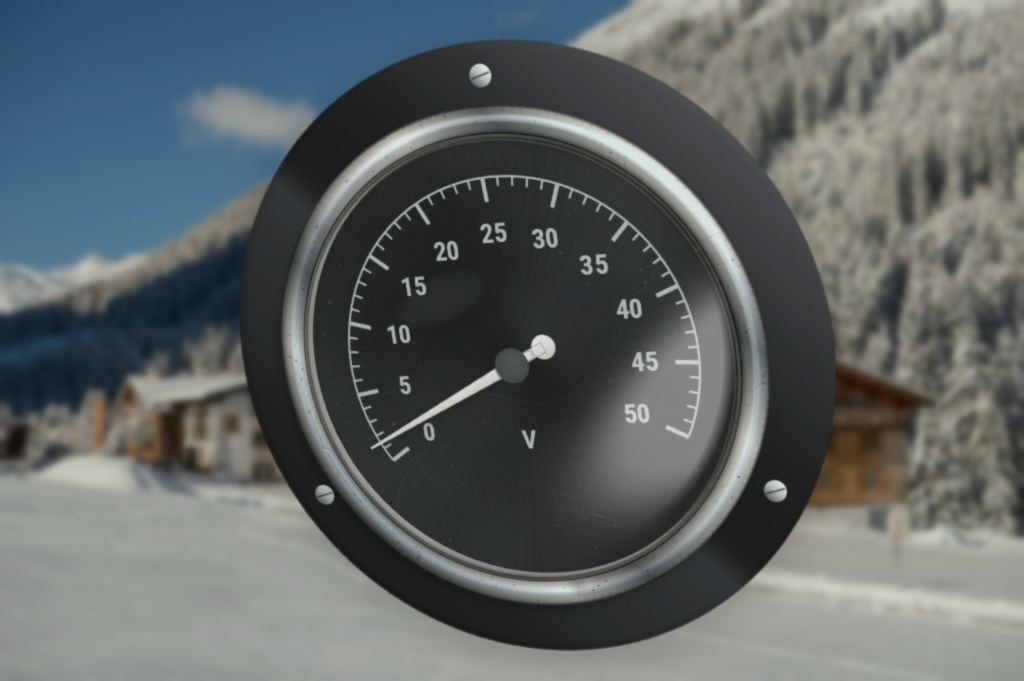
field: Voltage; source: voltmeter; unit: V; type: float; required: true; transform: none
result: 1.5 V
